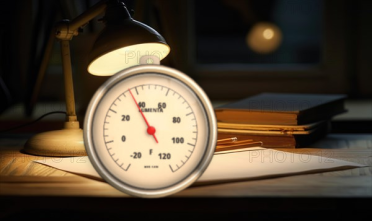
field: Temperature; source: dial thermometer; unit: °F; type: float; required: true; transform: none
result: 36 °F
